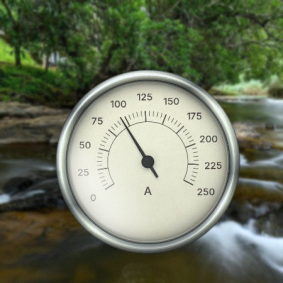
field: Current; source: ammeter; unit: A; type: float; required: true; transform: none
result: 95 A
